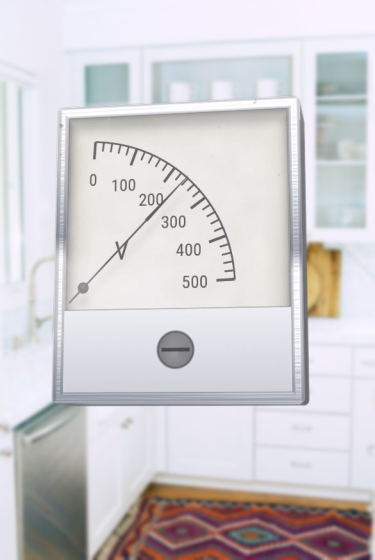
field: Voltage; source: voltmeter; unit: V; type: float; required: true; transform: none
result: 240 V
